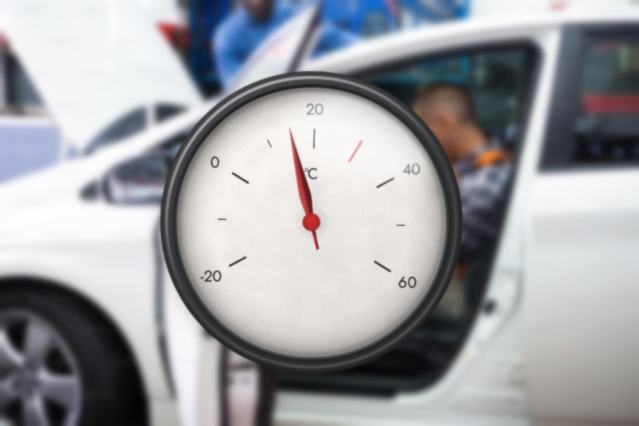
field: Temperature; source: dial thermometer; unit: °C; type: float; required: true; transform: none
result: 15 °C
